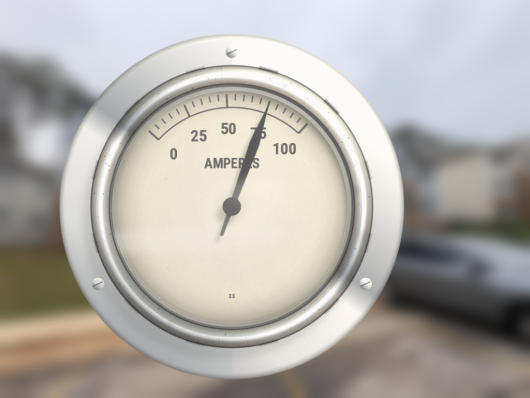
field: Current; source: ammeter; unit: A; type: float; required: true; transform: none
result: 75 A
